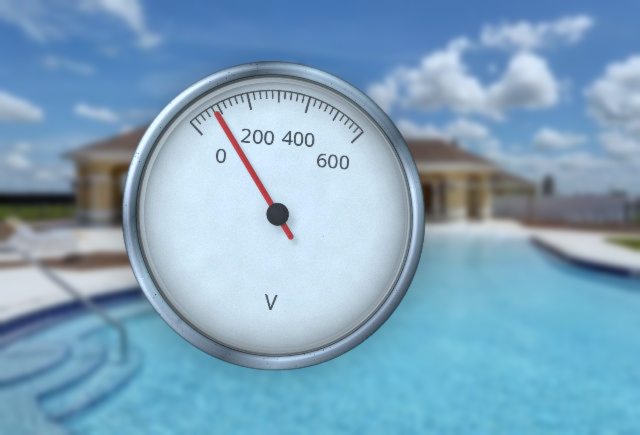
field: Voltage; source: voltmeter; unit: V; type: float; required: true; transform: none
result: 80 V
